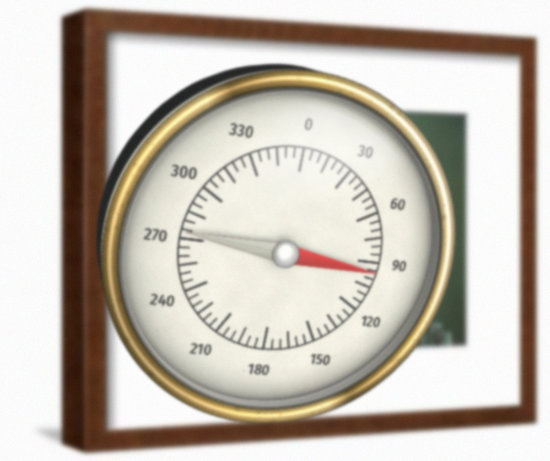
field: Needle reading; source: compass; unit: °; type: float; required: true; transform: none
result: 95 °
